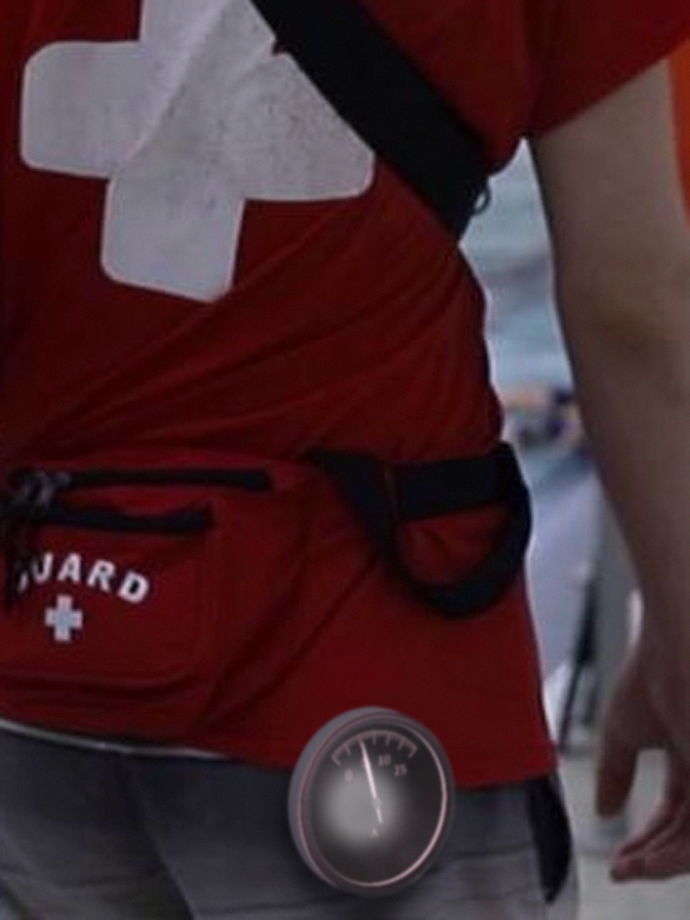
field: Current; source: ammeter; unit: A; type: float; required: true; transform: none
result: 5 A
